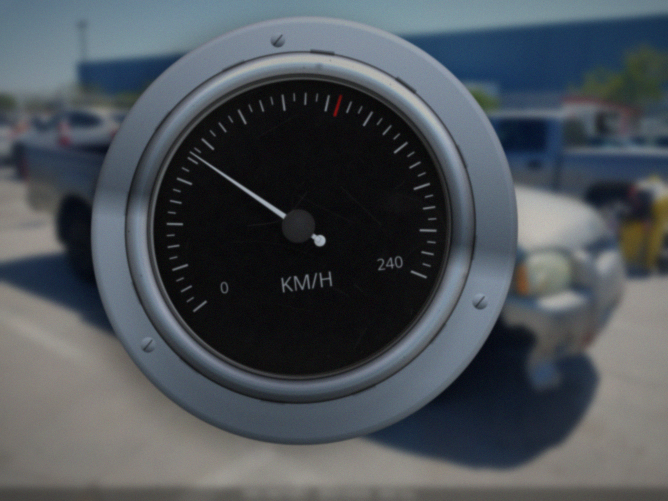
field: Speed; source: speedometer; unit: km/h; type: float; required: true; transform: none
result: 72.5 km/h
